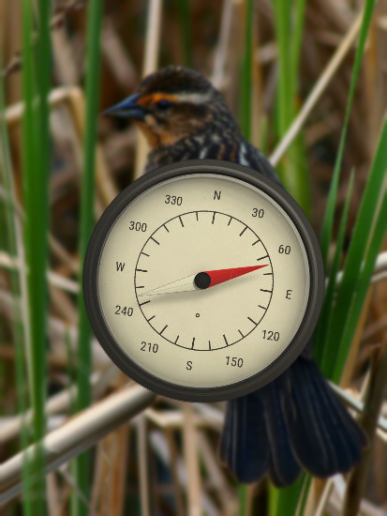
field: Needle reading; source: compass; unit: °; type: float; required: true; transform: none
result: 67.5 °
